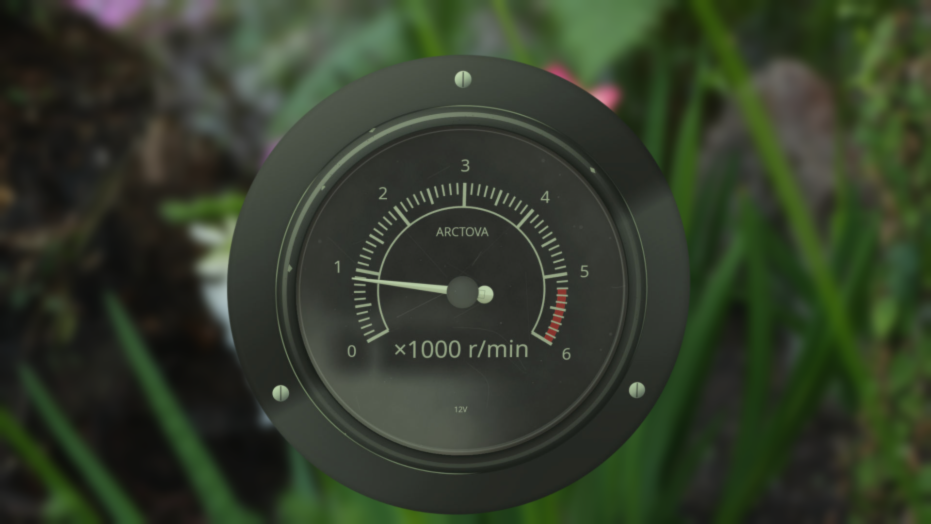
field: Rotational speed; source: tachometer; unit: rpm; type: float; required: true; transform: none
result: 900 rpm
